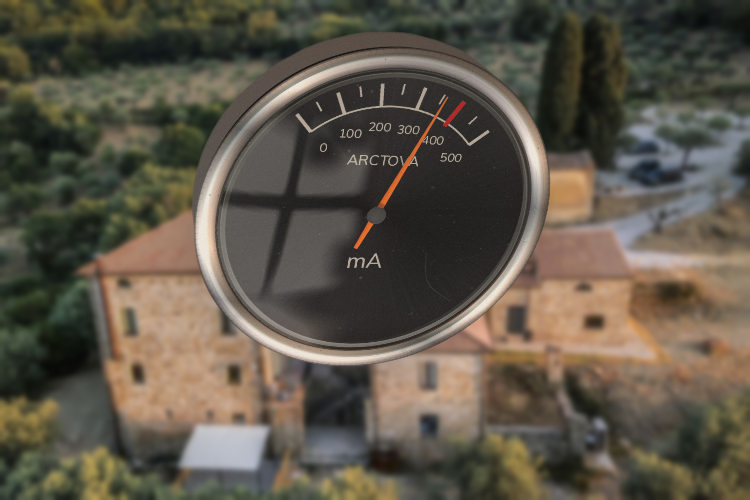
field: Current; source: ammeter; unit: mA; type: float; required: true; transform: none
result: 350 mA
